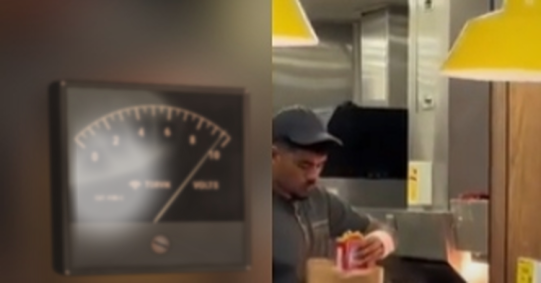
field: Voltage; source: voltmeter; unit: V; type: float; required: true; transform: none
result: 9.5 V
